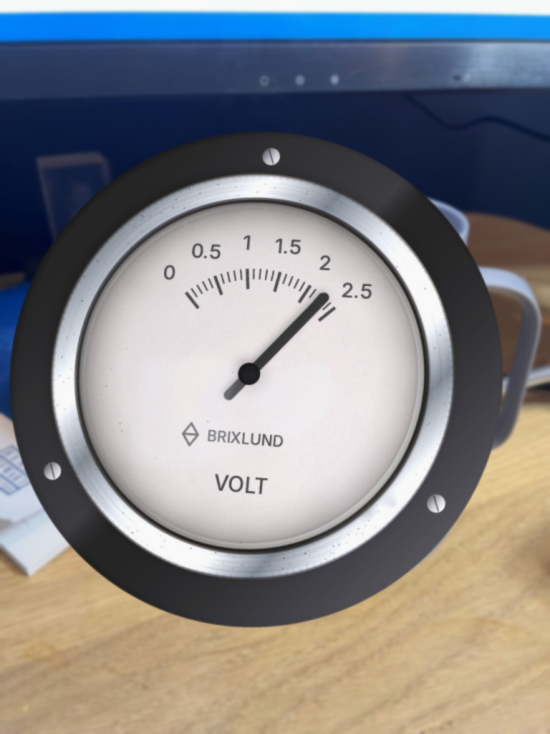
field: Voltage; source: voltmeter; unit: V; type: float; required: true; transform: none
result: 2.3 V
